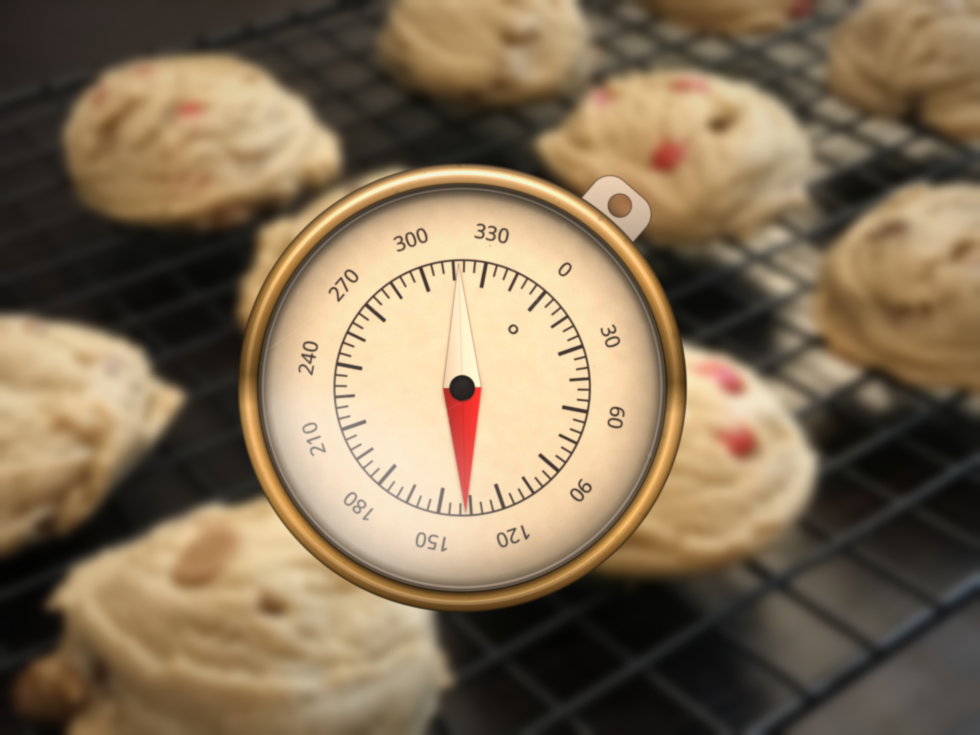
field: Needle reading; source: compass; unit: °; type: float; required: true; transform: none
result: 137.5 °
